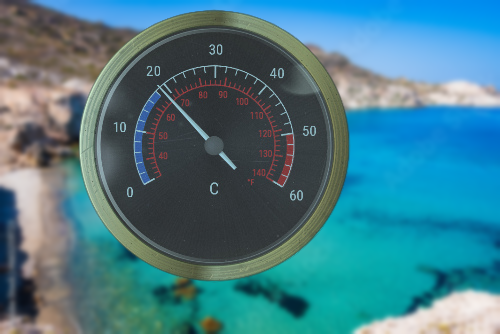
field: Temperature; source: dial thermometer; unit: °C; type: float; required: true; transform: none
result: 19 °C
